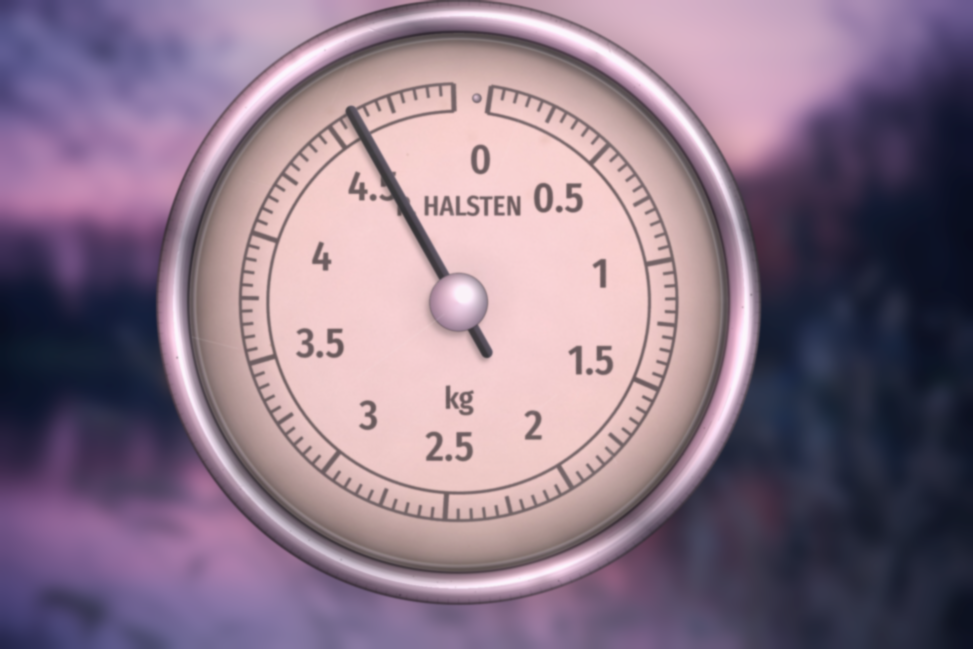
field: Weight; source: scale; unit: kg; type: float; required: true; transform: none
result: 4.6 kg
